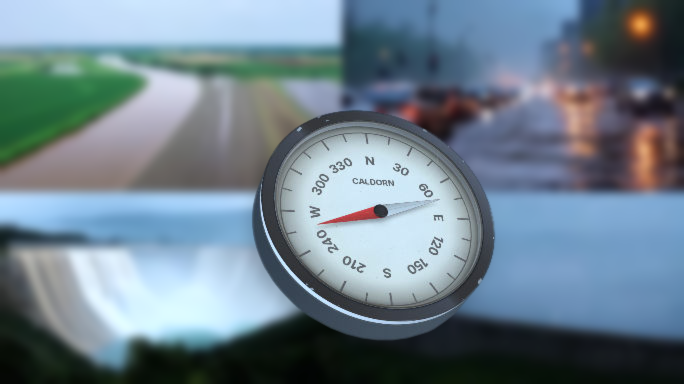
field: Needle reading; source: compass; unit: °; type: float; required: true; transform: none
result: 255 °
